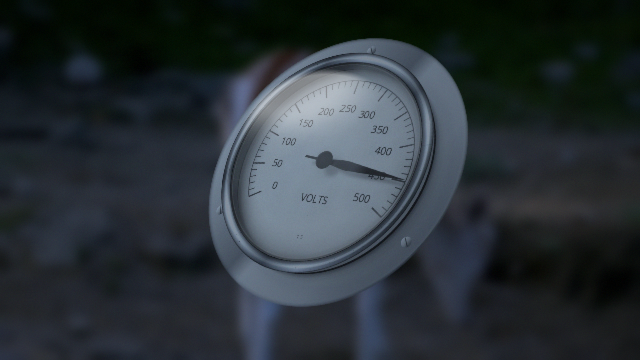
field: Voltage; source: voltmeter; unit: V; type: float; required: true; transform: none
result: 450 V
